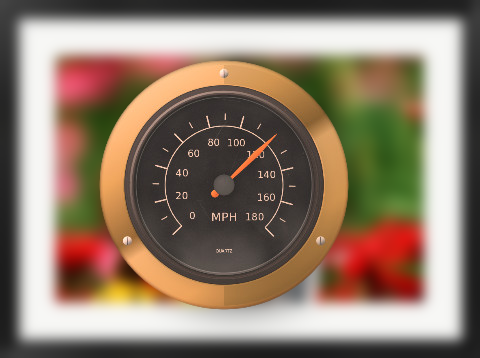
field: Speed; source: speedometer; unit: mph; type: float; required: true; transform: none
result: 120 mph
